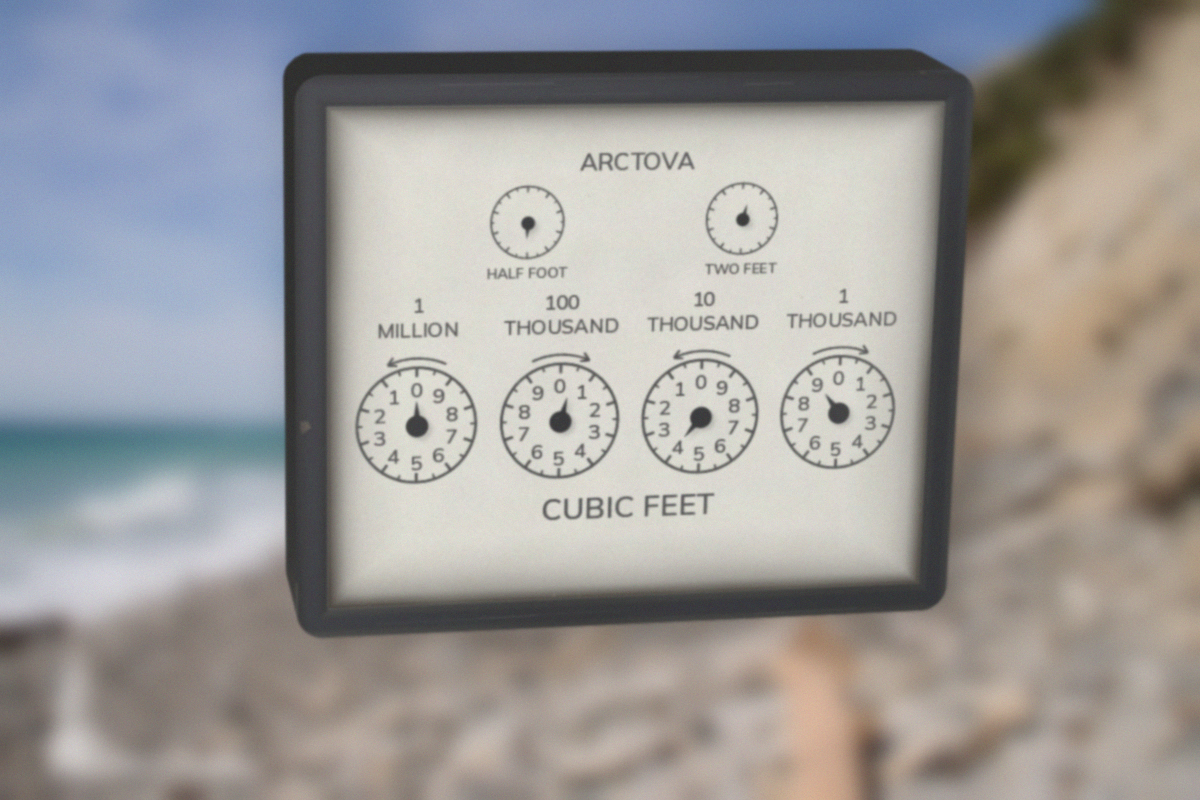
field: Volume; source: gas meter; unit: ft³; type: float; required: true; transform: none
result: 3900 ft³
